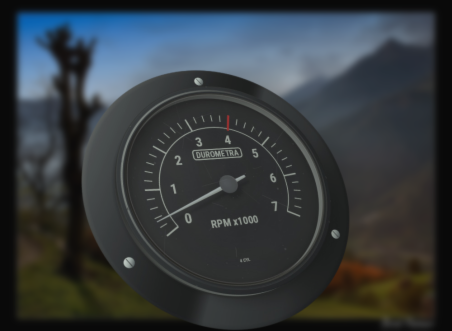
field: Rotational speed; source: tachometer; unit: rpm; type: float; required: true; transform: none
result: 300 rpm
